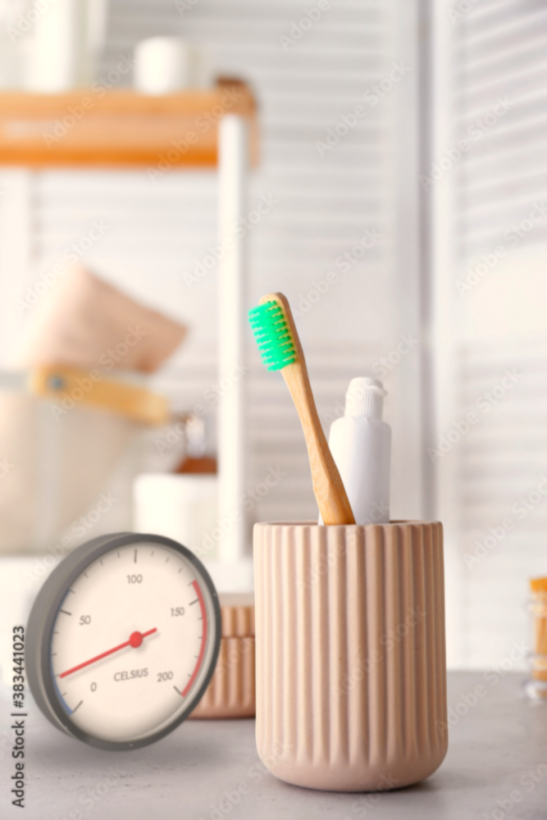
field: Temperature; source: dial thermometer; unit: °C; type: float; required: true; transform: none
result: 20 °C
